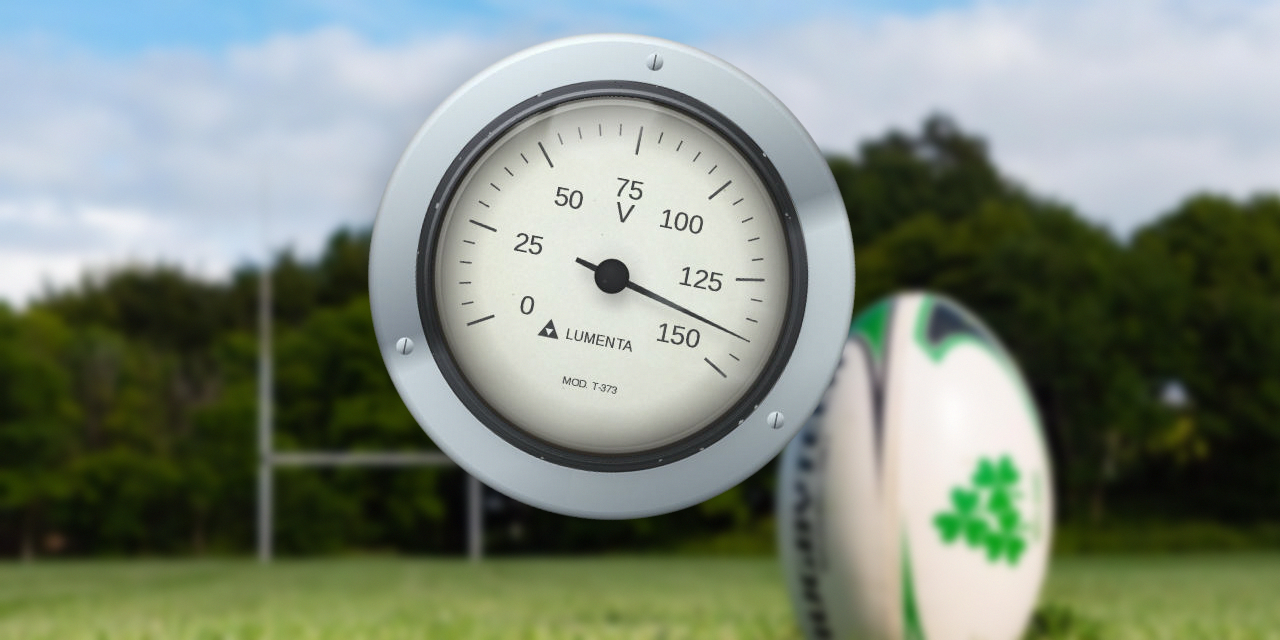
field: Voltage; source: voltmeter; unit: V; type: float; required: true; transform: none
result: 140 V
